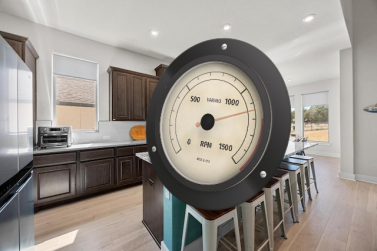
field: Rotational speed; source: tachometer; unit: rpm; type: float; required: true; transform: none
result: 1150 rpm
